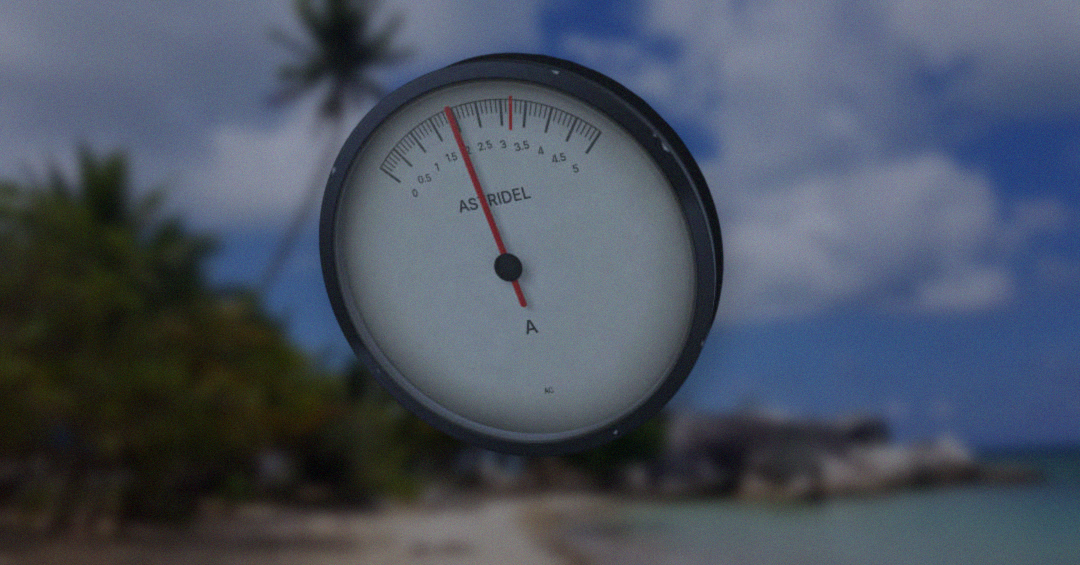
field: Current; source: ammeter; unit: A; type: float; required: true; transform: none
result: 2 A
